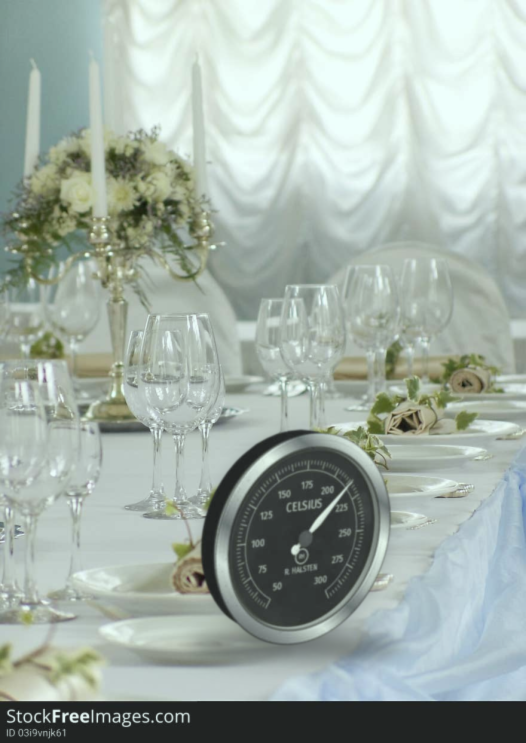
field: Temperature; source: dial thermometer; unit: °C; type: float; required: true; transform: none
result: 212.5 °C
